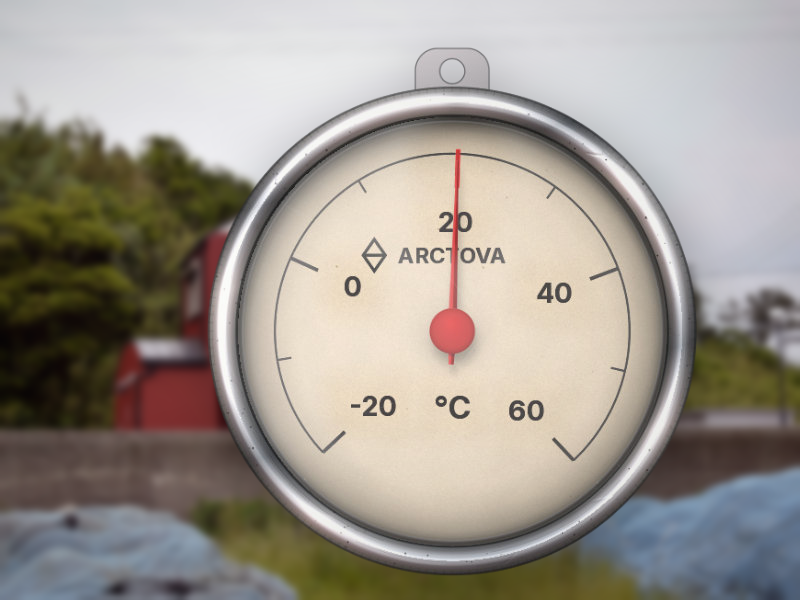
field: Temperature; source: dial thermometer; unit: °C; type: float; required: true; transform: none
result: 20 °C
